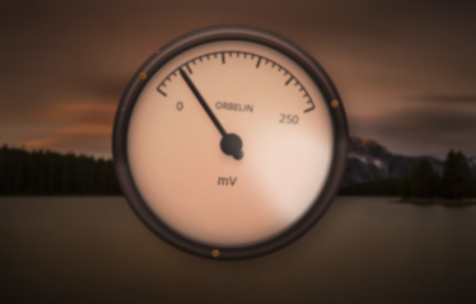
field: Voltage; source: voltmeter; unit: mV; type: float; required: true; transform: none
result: 40 mV
